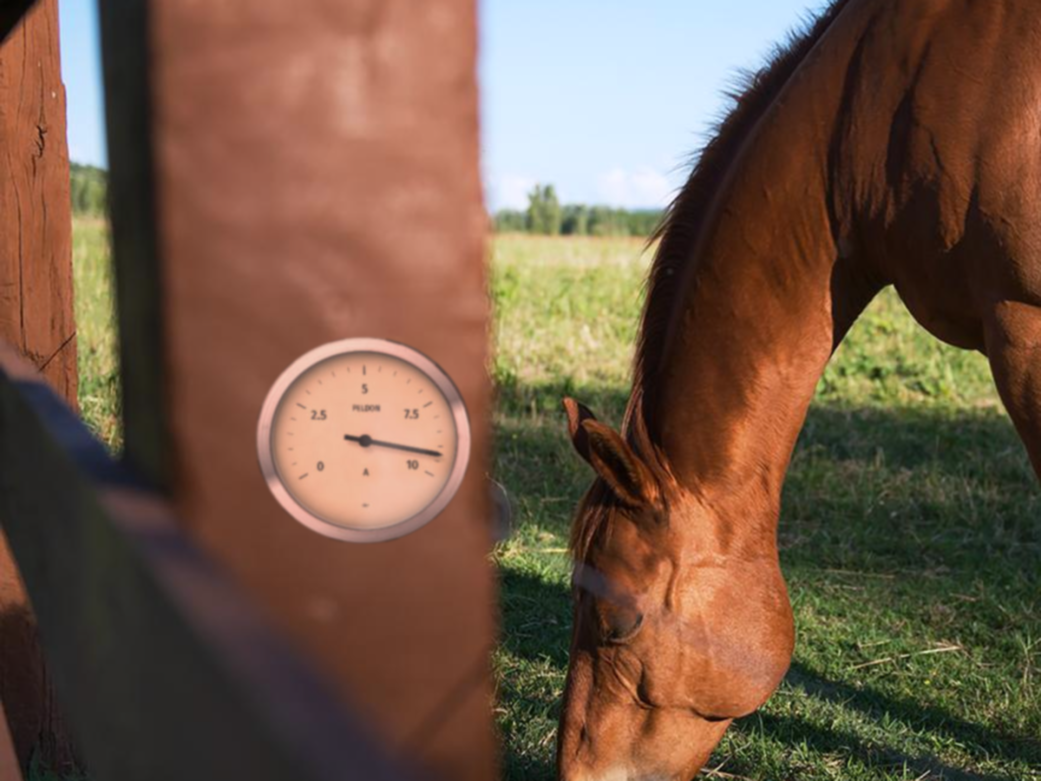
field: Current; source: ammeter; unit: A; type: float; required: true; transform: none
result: 9.25 A
